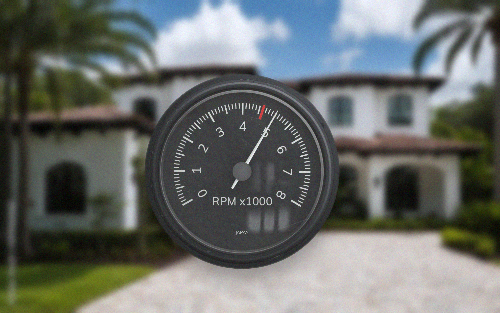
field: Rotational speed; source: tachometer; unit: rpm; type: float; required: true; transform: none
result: 5000 rpm
